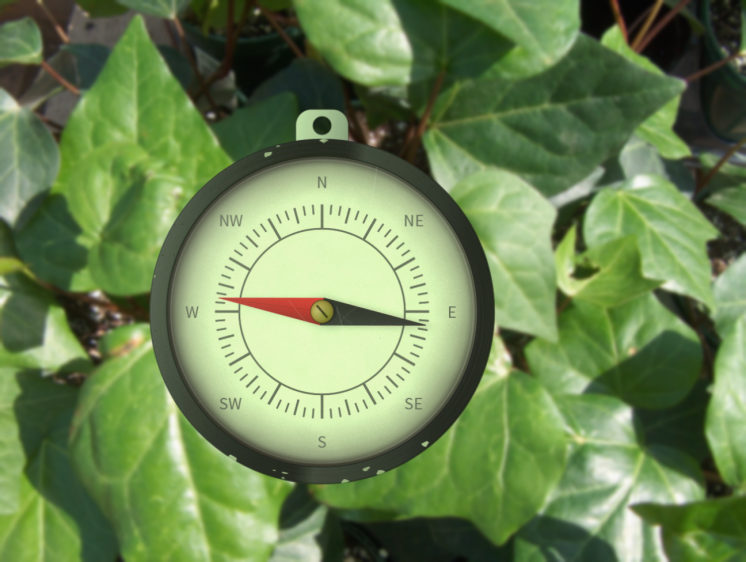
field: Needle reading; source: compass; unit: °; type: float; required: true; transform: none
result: 277.5 °
